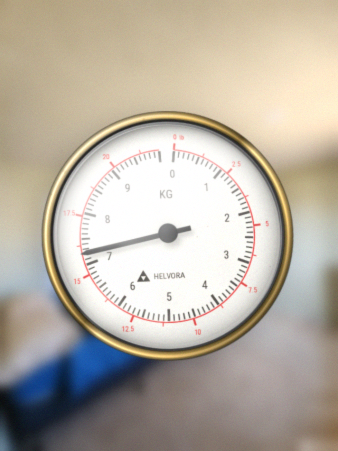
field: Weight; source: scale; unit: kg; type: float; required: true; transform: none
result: 7.2 kg
